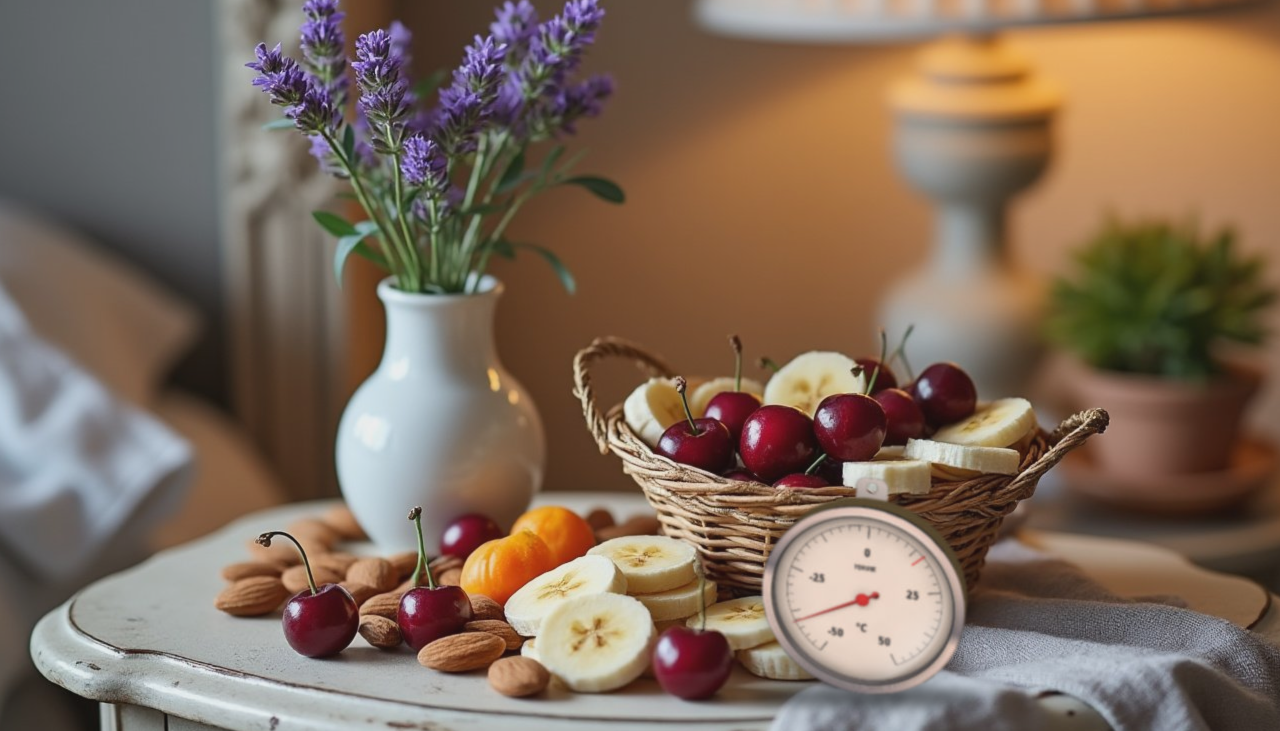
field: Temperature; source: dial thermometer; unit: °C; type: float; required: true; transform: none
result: -40 °C
